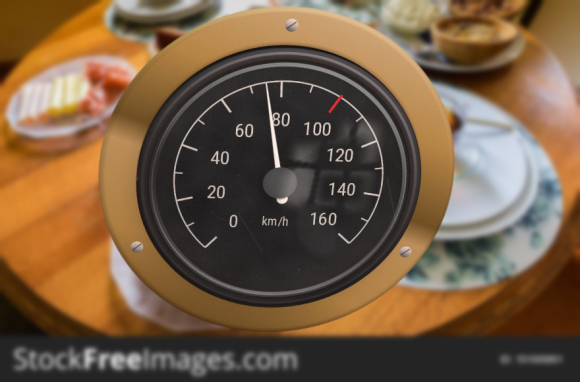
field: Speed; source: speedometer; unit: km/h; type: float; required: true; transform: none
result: 75 km/h
